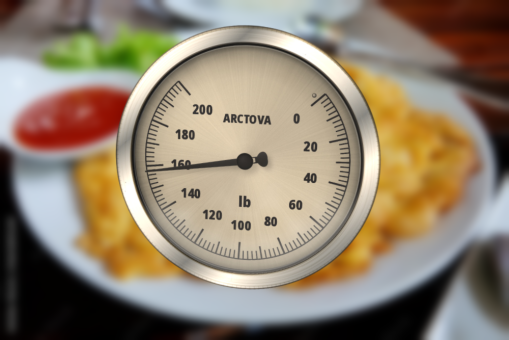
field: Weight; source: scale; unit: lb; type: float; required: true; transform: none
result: 158 lb
